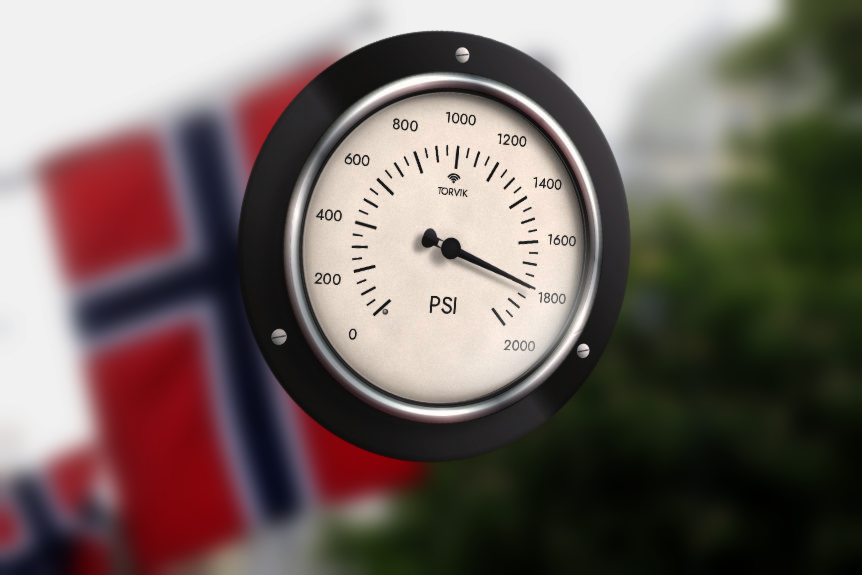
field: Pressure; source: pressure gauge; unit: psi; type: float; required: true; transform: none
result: 1800 psi
